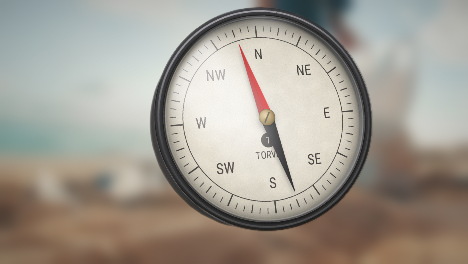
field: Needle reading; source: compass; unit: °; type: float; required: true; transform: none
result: 345 °
